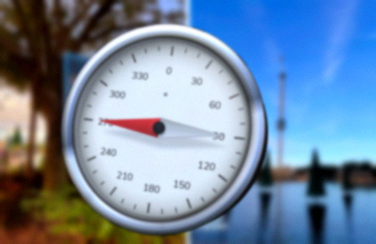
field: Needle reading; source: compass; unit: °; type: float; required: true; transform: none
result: 270 °
